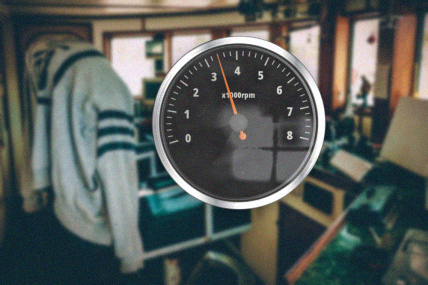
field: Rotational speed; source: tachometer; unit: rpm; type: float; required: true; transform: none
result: 3400 rpm
